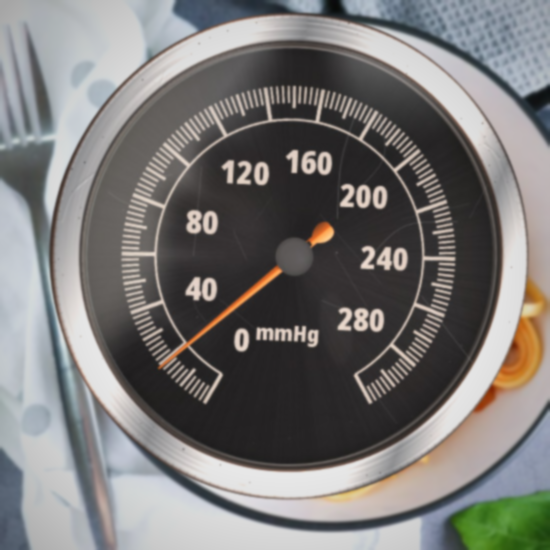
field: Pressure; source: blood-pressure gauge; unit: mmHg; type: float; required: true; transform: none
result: 20 mmHg
